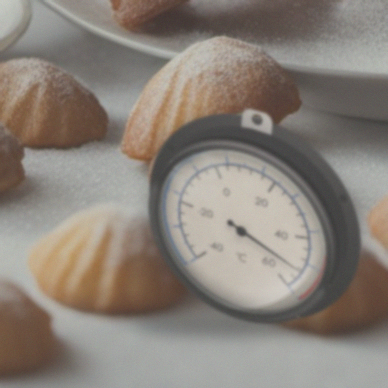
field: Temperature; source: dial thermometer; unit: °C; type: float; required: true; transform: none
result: 52 °C
